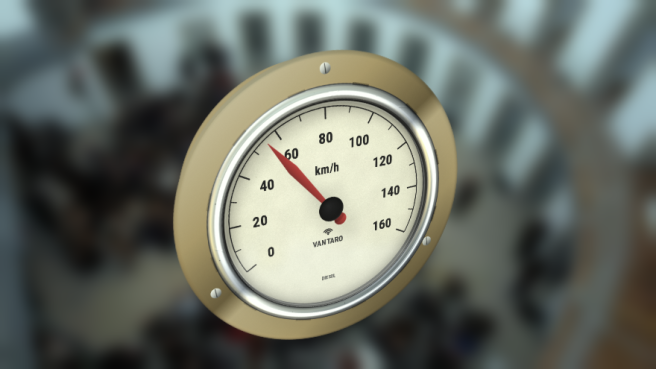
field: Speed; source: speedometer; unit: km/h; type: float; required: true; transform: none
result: 55 km/h
